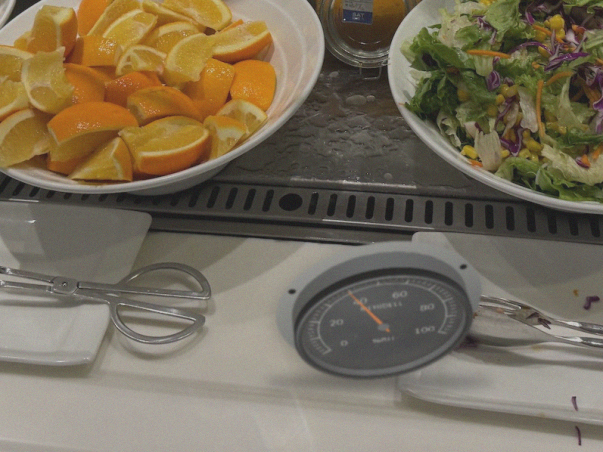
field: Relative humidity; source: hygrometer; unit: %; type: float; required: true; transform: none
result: 40 %
